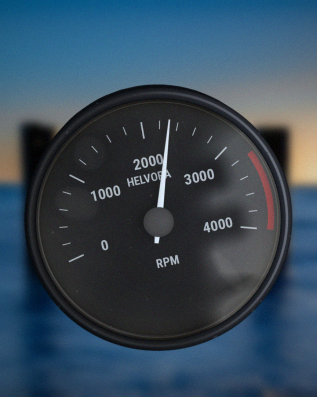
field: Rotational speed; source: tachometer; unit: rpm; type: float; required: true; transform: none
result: 2300 rpm
